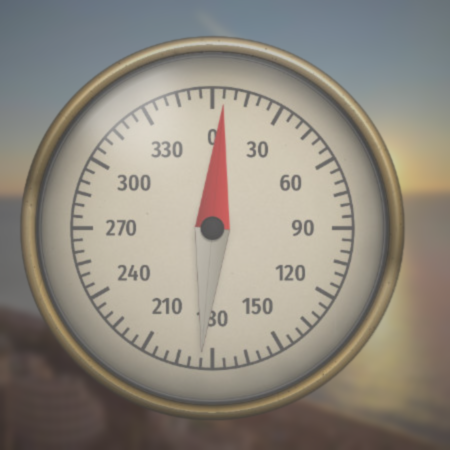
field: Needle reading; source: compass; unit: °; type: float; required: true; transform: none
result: 5 °
